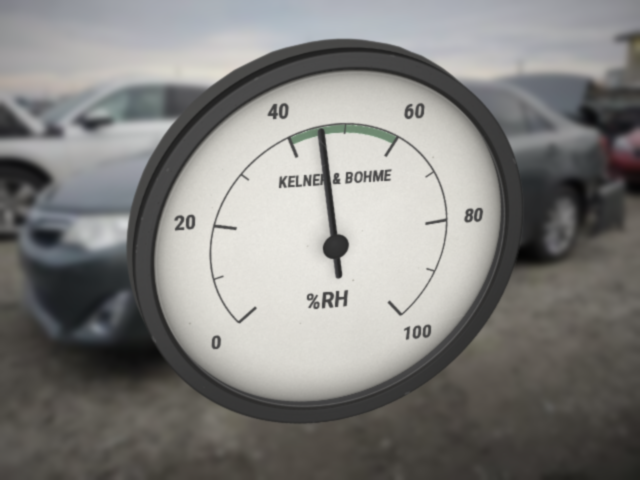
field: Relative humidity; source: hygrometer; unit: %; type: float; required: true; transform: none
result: 45 %
